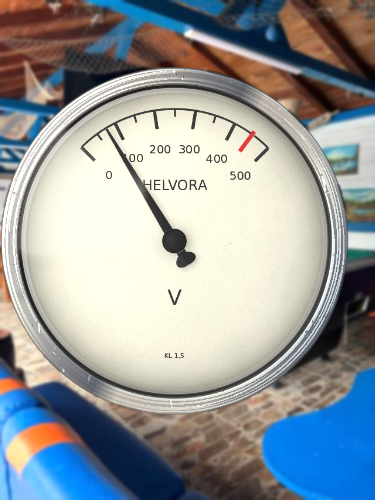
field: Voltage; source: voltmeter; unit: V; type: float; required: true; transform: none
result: 75 V
